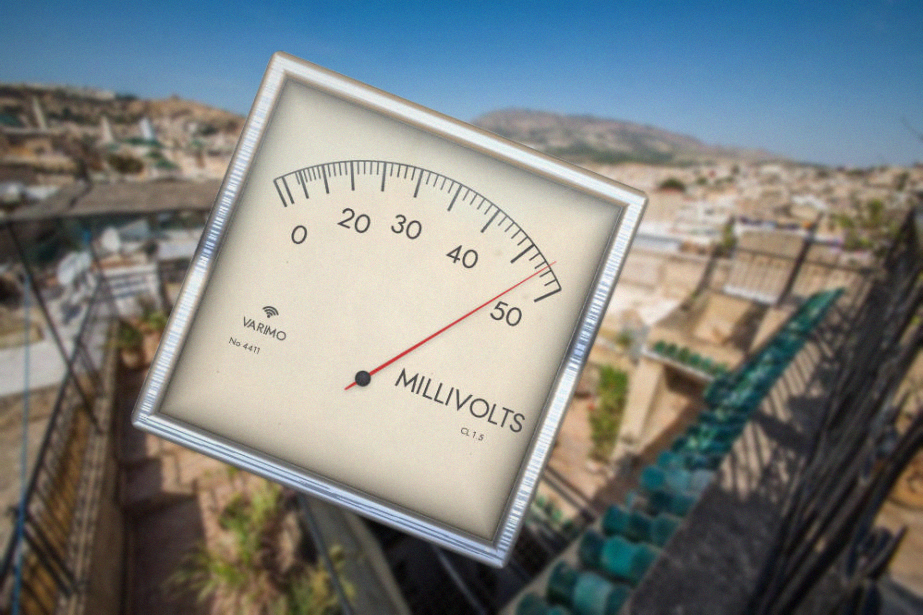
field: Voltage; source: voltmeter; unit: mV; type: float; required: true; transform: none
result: 47.5 mV
